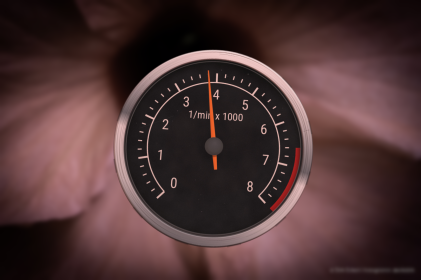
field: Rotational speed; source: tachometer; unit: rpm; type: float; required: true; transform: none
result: 3800 rpm
